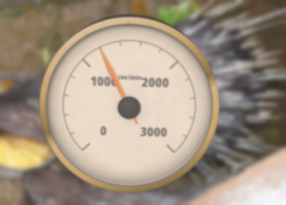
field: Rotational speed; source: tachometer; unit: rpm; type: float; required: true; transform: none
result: 1200 rpm
